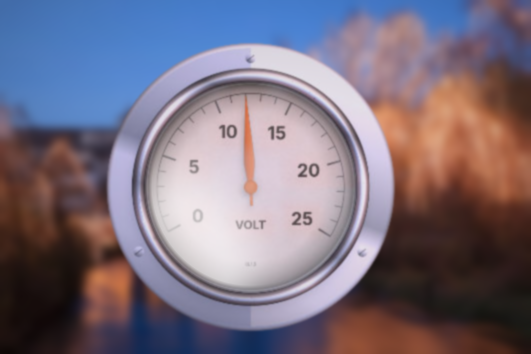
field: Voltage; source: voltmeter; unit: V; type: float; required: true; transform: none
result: 12 V
